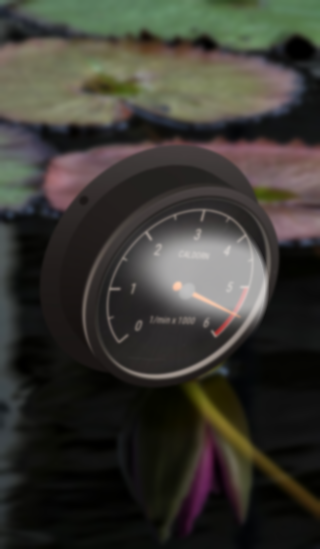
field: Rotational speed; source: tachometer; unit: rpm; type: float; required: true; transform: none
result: 5500 rpm
